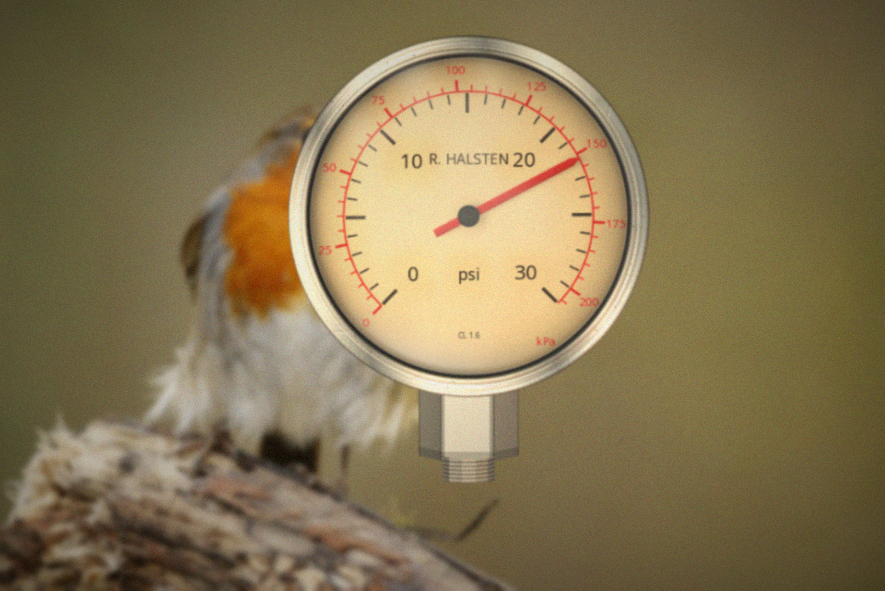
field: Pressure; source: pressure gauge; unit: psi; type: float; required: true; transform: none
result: 22 psi
